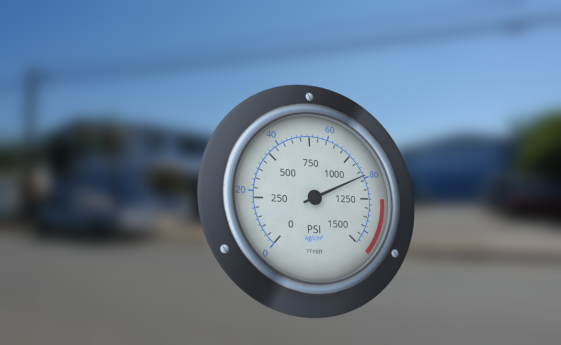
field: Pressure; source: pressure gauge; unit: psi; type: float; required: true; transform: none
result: 1125 psi
